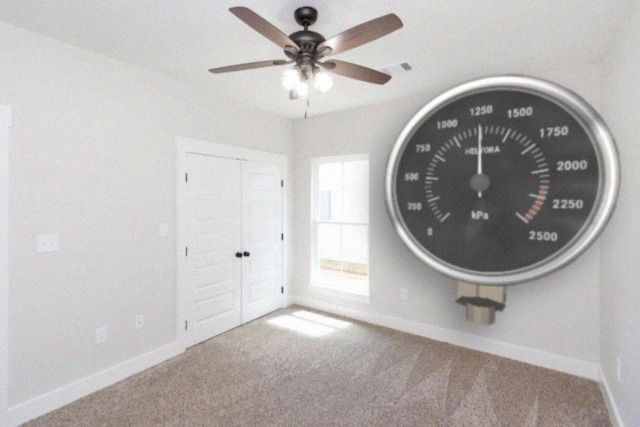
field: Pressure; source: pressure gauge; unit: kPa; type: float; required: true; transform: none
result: 1250 kPa
